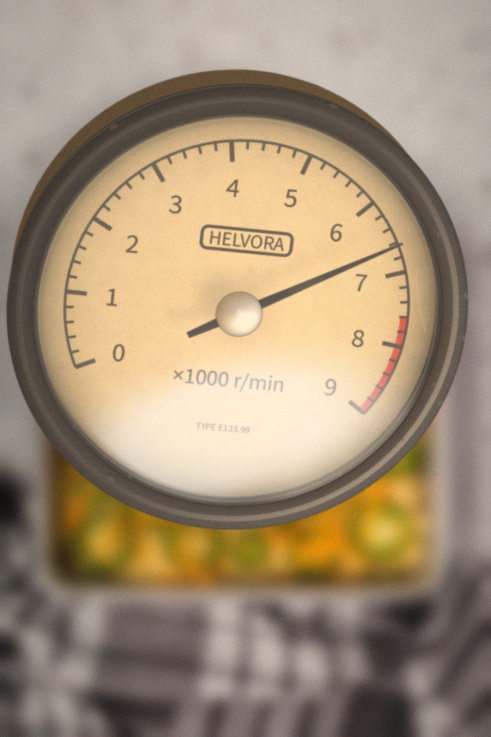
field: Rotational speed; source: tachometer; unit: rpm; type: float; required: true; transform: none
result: 6600 rpm
